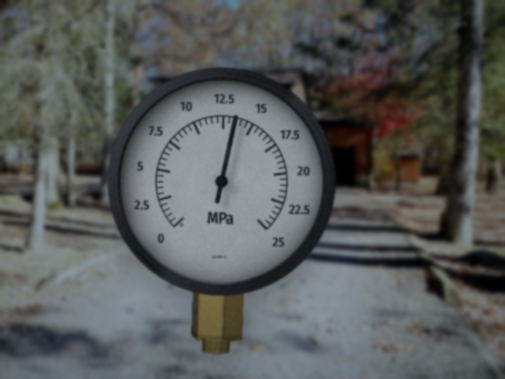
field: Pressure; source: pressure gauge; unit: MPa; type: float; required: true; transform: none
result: 13.5 MPa
